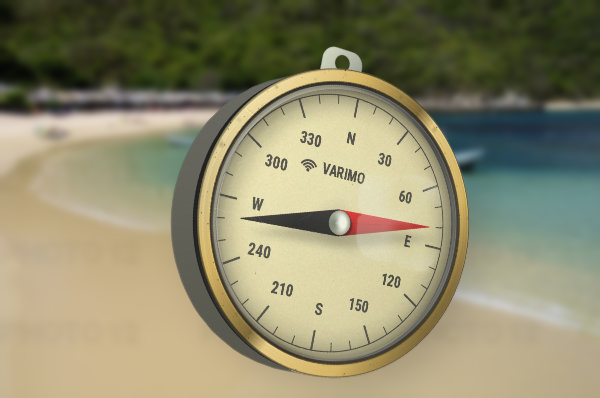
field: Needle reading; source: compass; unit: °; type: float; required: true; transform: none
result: 80 °
